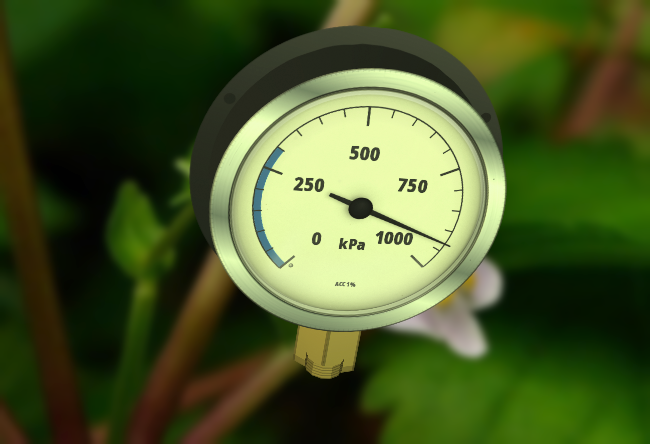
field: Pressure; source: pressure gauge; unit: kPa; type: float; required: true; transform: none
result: 925 kPa
